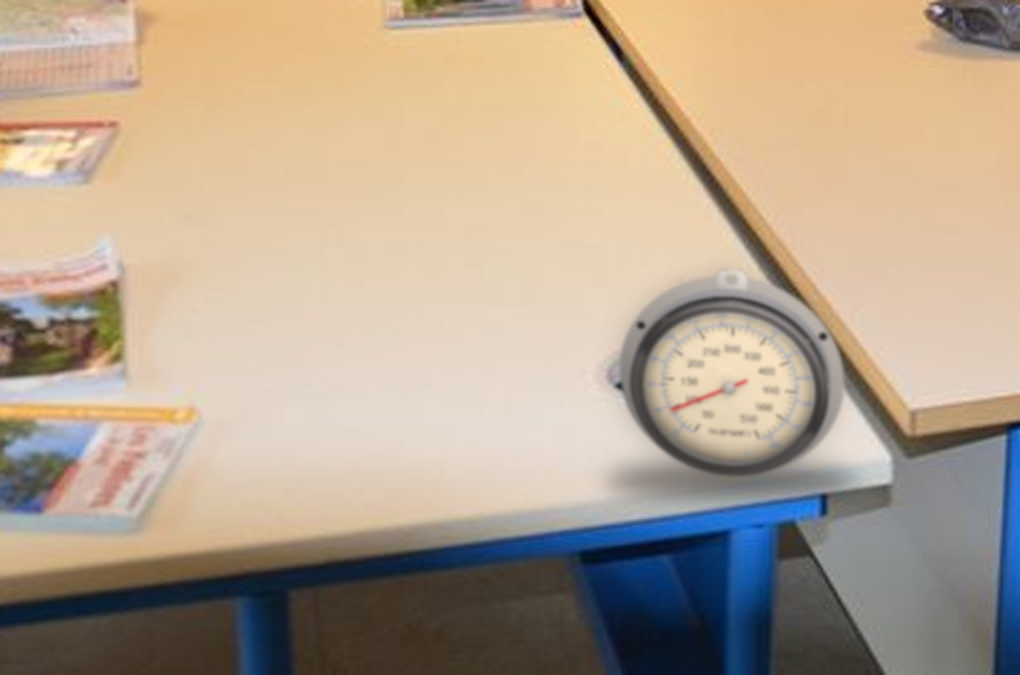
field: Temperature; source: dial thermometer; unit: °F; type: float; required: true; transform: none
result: 100 °F
